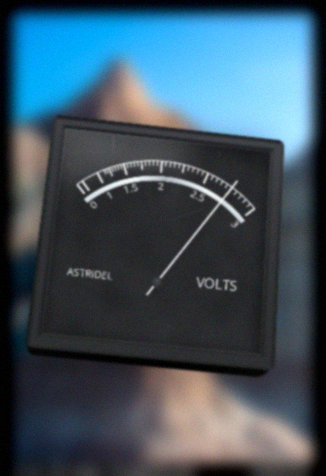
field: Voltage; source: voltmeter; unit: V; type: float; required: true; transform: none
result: 2.75 V
